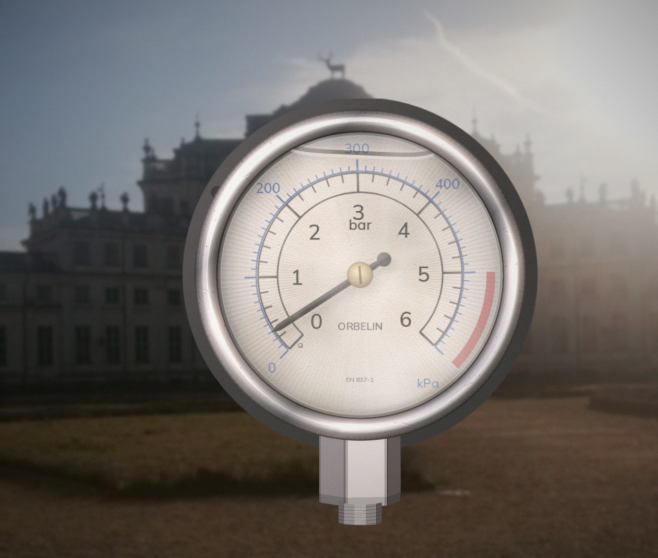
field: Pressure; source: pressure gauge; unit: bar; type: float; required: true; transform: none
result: 0.3 bar
